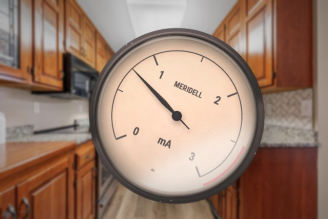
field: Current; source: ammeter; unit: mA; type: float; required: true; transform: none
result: 0.75 mA
